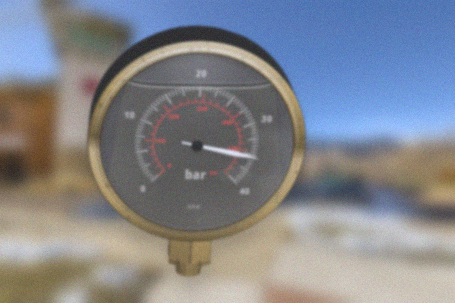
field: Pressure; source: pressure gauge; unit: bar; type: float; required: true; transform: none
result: 35 bar
